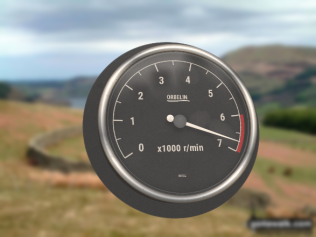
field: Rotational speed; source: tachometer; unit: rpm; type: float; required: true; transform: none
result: 6750 rpm
